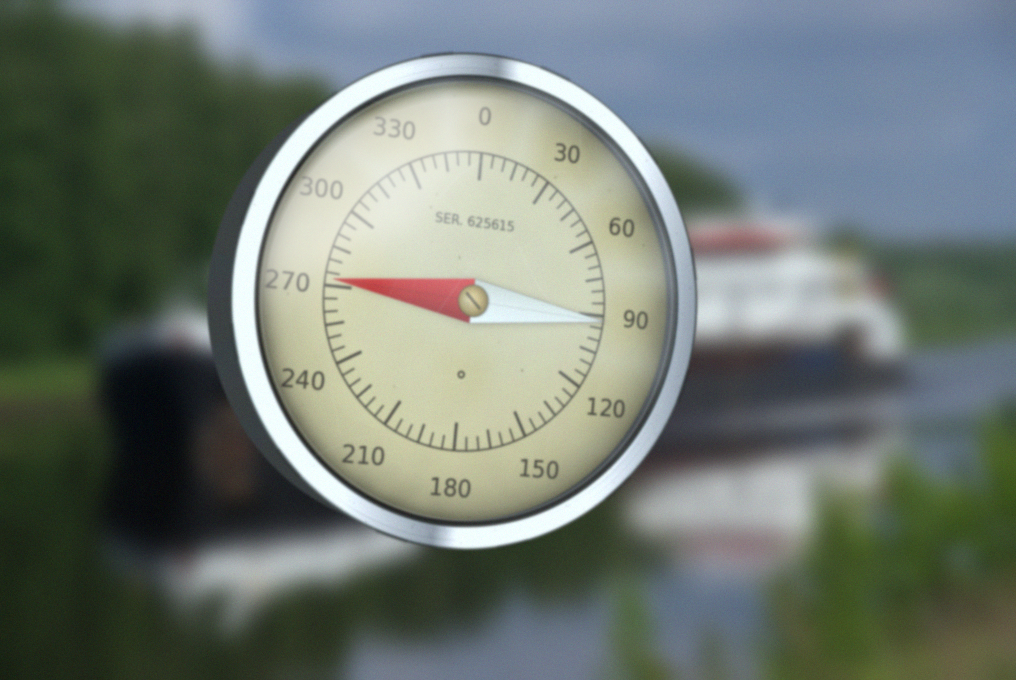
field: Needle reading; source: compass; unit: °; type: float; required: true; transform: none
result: 272.5 °
